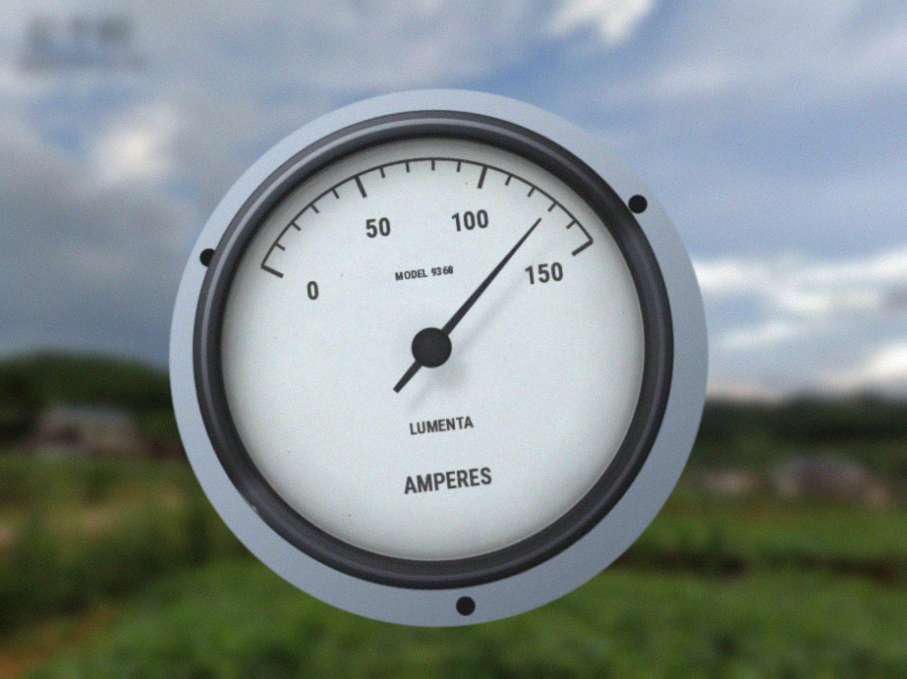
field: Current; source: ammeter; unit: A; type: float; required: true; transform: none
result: 130 A
